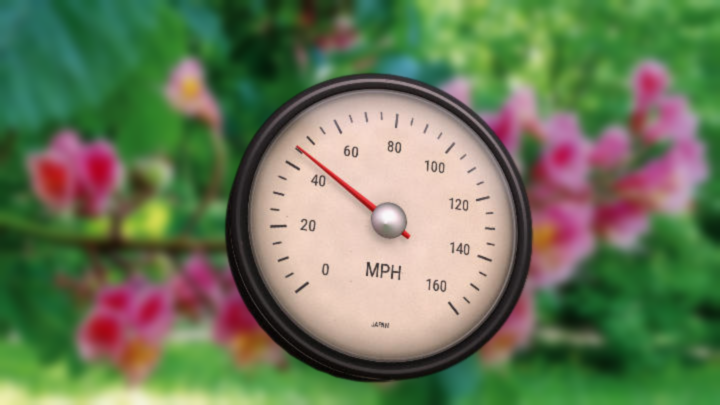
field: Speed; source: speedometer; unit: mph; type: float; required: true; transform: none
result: 45 mph
